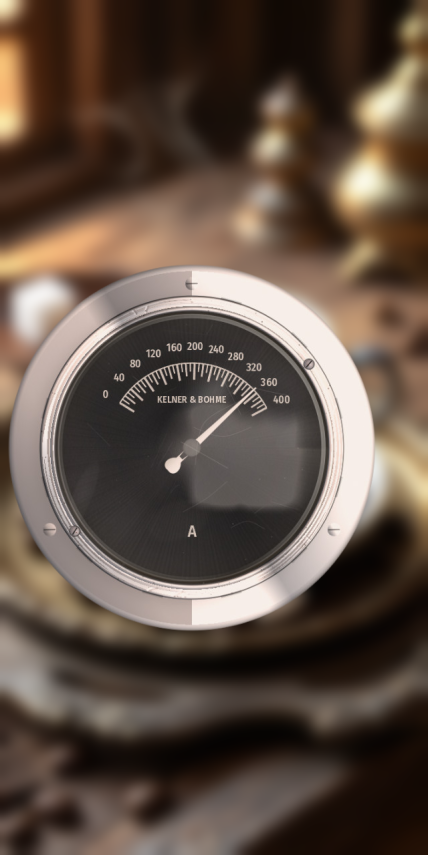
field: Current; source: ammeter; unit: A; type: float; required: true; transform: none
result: 350 A
